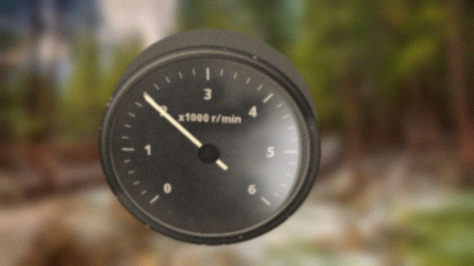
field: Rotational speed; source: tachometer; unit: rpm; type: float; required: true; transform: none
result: 2000 rpm
